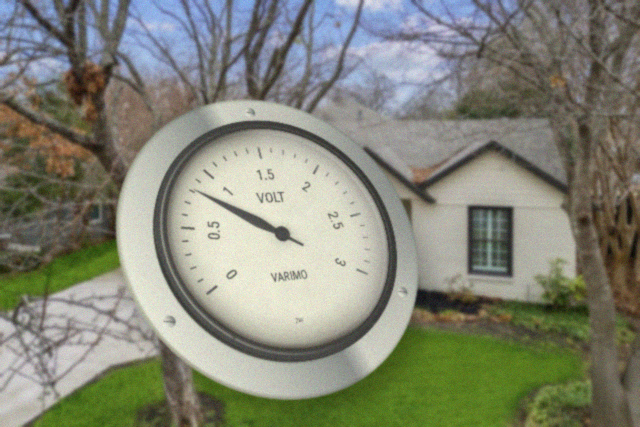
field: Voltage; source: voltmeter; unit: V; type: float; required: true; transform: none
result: 0.8 V
